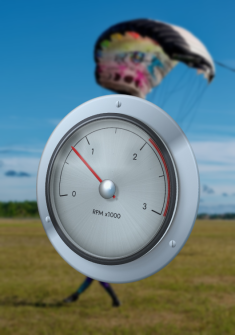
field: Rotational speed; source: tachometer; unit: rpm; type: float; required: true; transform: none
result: 750 rpm
